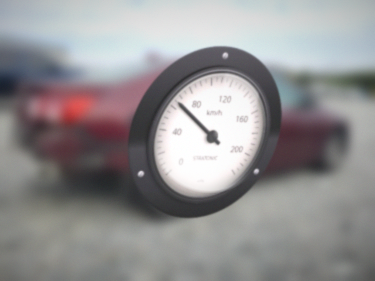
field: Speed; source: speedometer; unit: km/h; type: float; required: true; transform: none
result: 65 km/h
